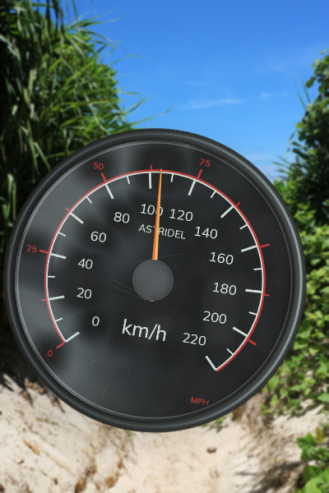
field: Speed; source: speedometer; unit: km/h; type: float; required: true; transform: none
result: 105 km/h
